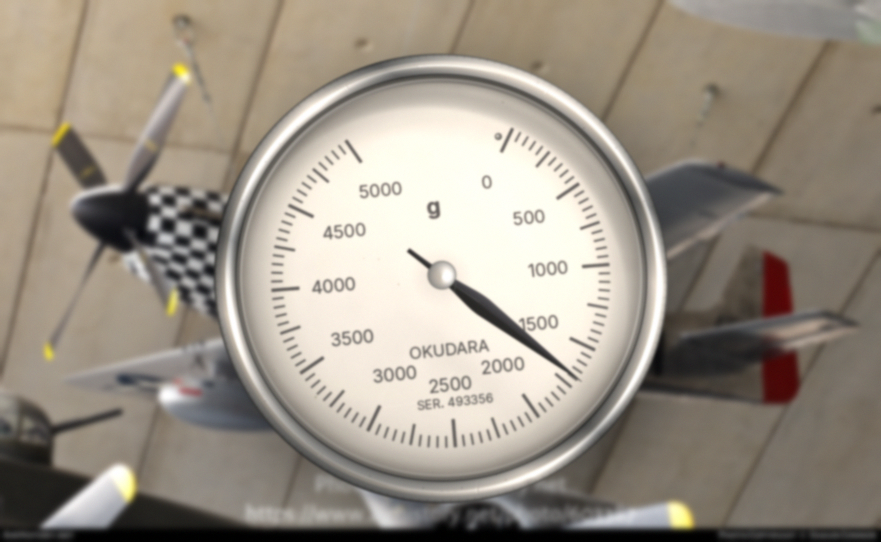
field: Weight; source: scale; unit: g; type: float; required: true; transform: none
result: 1700 g
